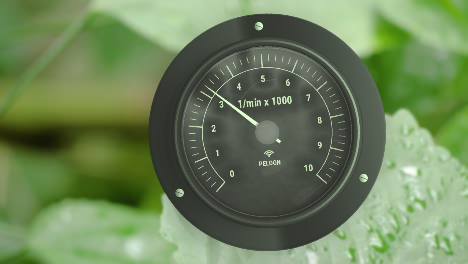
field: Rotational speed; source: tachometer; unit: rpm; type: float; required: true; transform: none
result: 3200 rpm
